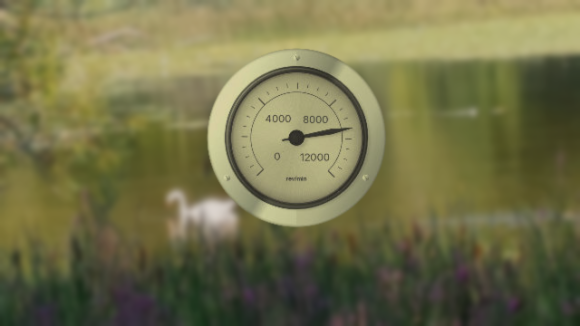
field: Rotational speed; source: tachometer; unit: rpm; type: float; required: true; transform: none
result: 9500 rpm
